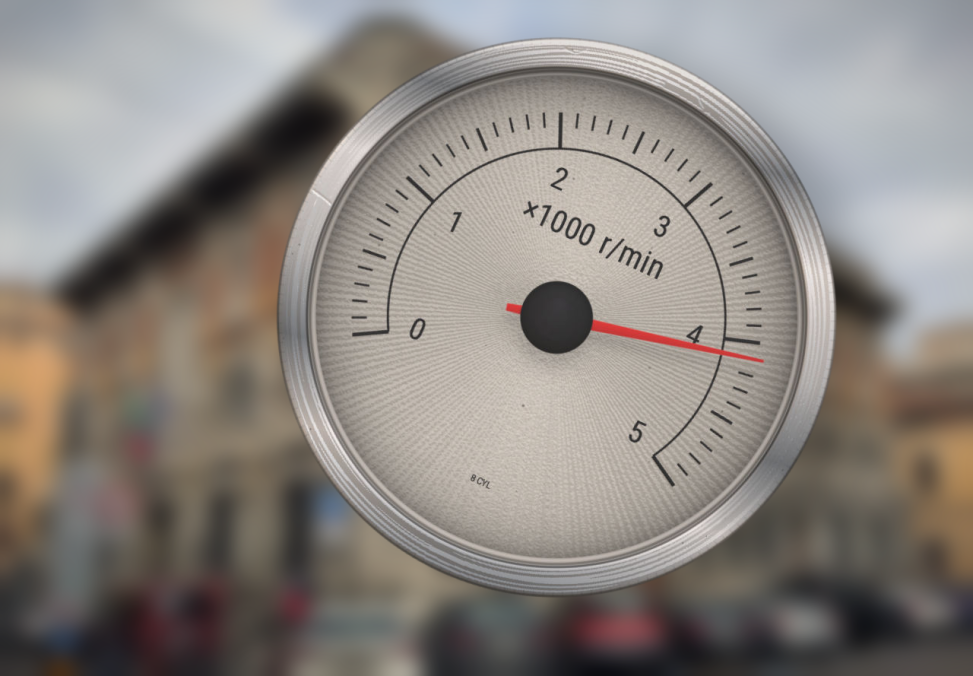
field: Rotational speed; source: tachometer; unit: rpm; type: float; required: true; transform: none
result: 4100 rpm
